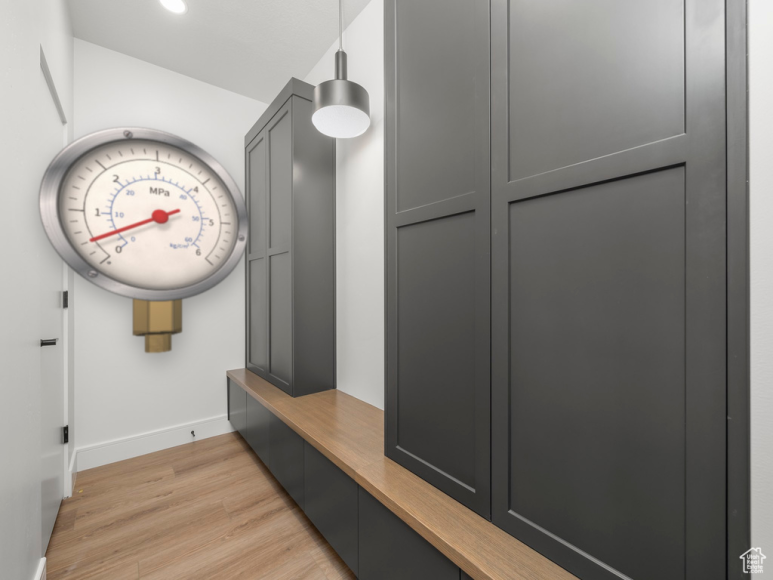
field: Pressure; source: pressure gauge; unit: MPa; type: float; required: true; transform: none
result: 0.4 MPa
